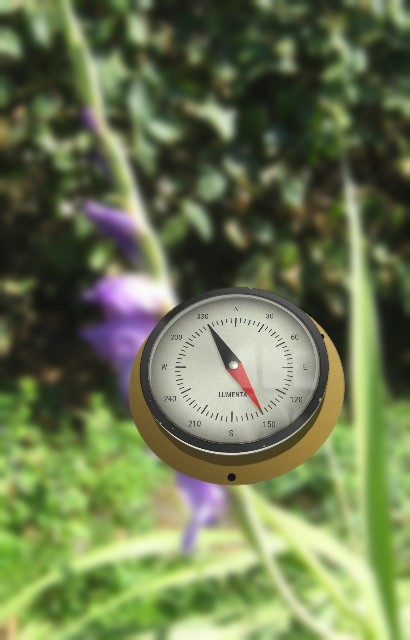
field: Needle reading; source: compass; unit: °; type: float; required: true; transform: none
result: 150 °
